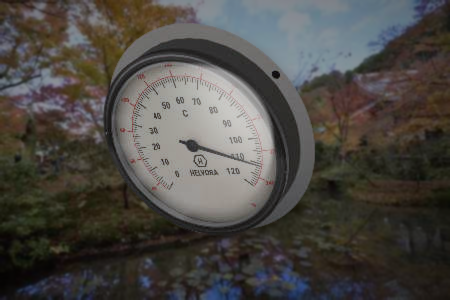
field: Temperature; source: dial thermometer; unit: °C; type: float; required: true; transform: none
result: 110 °C
